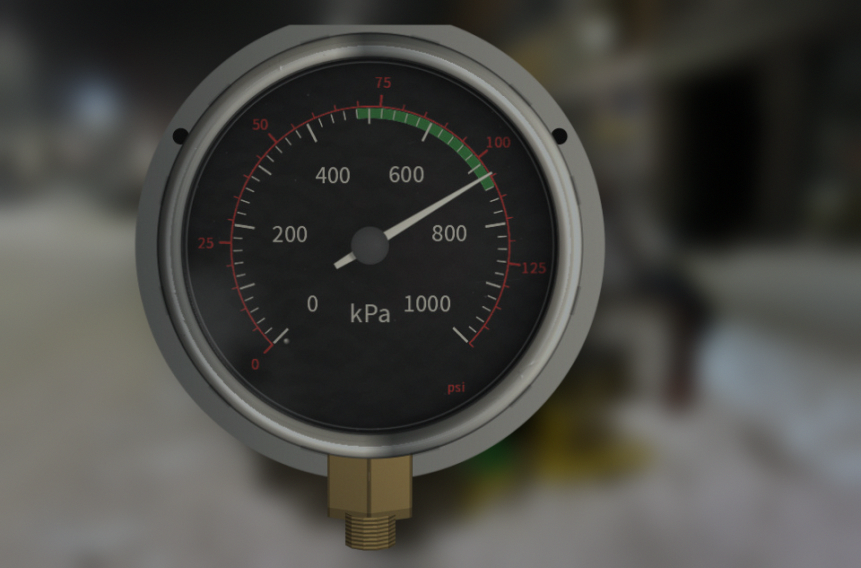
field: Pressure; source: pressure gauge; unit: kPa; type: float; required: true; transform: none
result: 720 kPa
